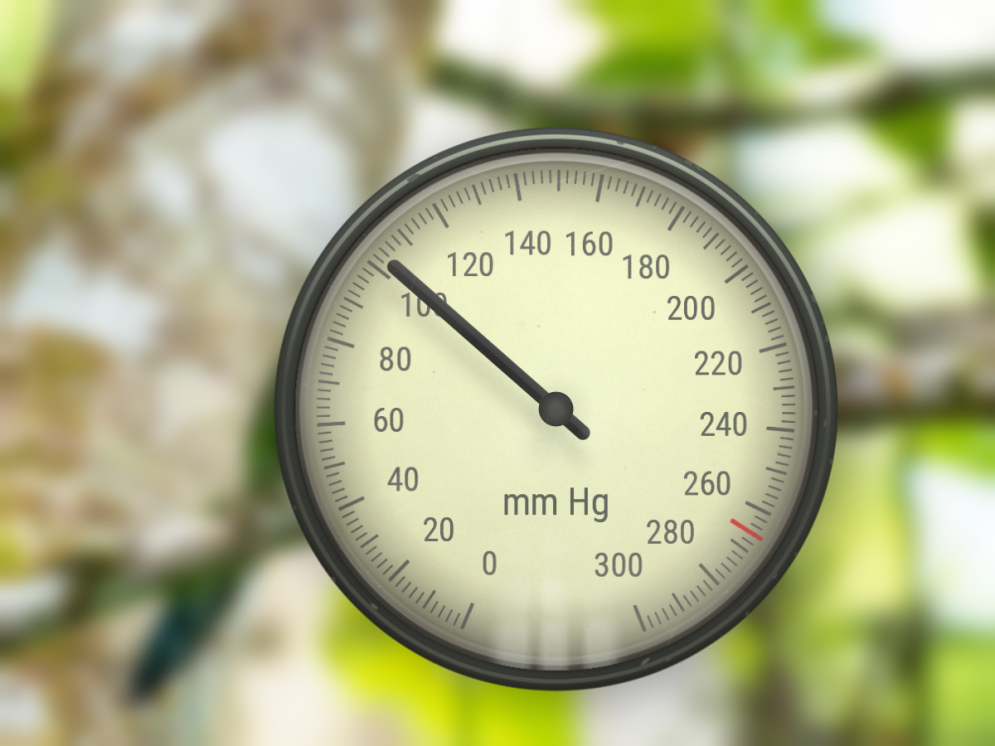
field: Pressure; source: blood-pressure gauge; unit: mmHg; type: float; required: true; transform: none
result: 103 mmHg
